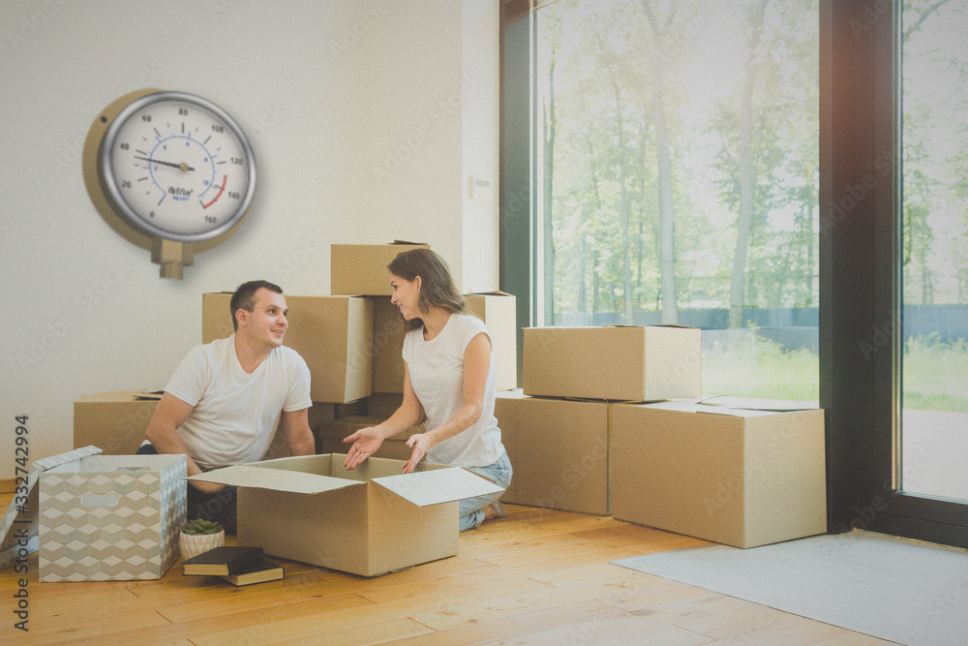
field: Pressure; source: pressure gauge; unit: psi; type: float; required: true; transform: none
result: 35 psi
